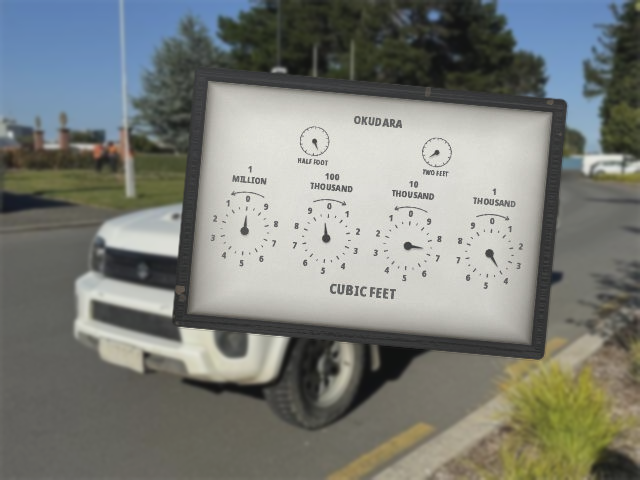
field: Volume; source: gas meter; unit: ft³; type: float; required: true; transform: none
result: 997400 ft³
